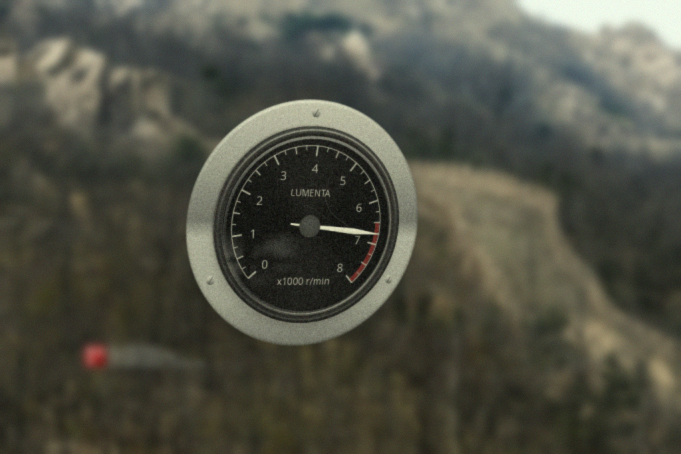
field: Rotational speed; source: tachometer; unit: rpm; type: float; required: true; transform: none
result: 6750 rpm
